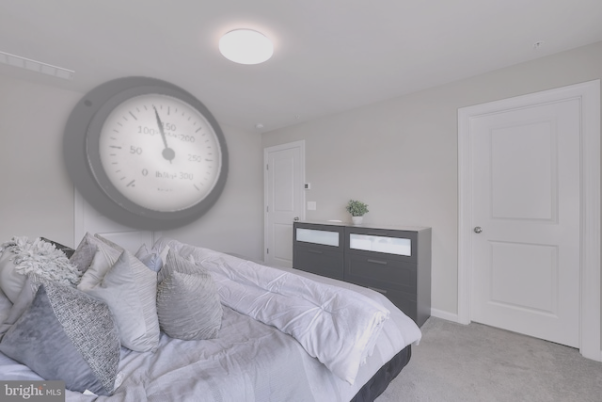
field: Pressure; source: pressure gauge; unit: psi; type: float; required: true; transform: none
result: 130 psi
